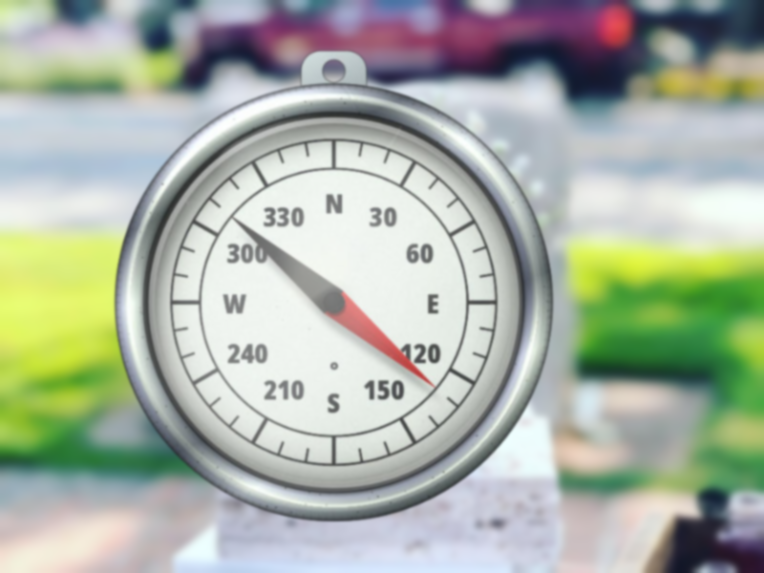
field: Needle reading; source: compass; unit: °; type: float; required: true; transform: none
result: 130 °
